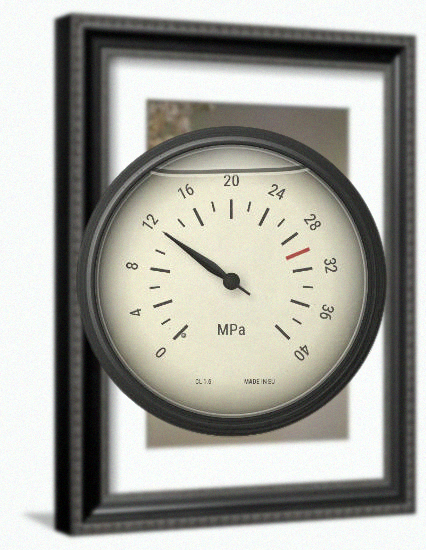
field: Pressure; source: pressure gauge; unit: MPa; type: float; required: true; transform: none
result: 12 MPa
